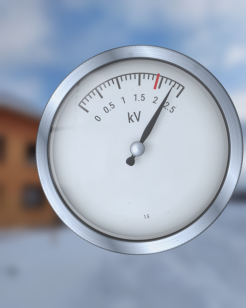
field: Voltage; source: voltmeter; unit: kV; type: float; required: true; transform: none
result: 2.3 kV
